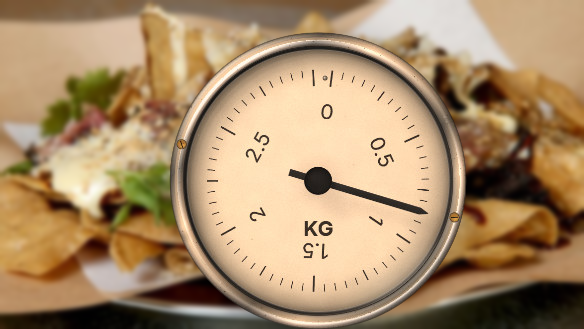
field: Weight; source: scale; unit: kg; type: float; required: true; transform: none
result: 0.85 kg
